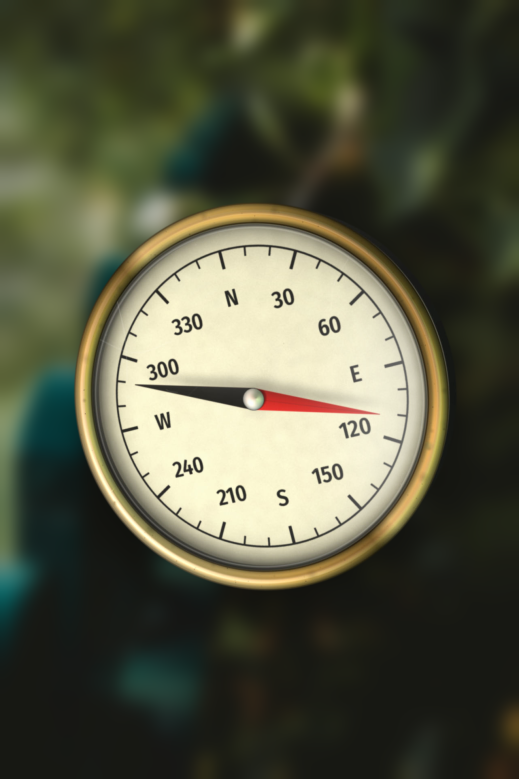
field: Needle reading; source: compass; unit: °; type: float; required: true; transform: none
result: 110 °
